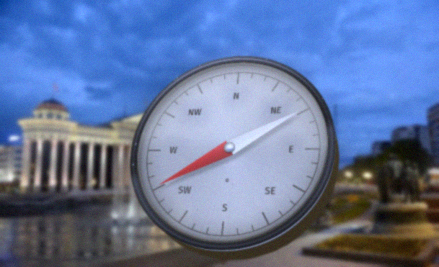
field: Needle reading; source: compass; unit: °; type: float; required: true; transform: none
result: 240 °
